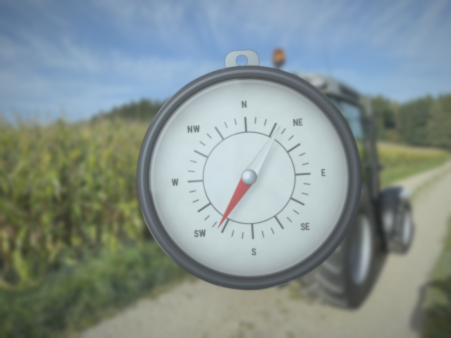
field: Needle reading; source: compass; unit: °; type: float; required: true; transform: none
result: 215 °
